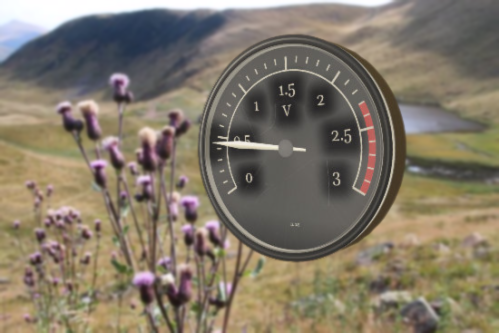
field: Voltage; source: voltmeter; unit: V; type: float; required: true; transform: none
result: 0.45 V
